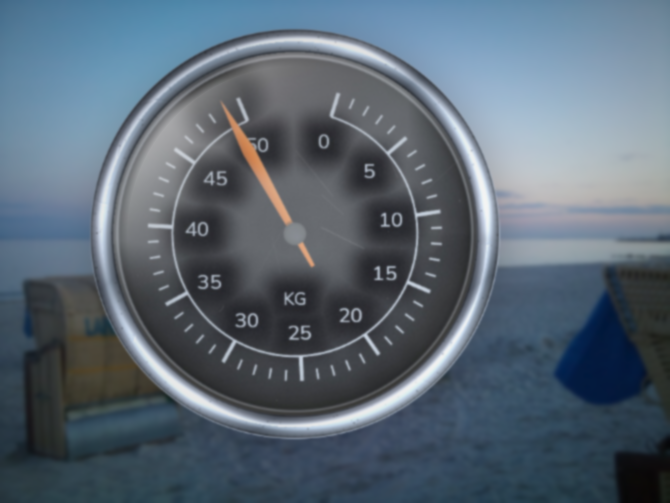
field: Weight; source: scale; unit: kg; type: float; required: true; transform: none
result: 49 kg
